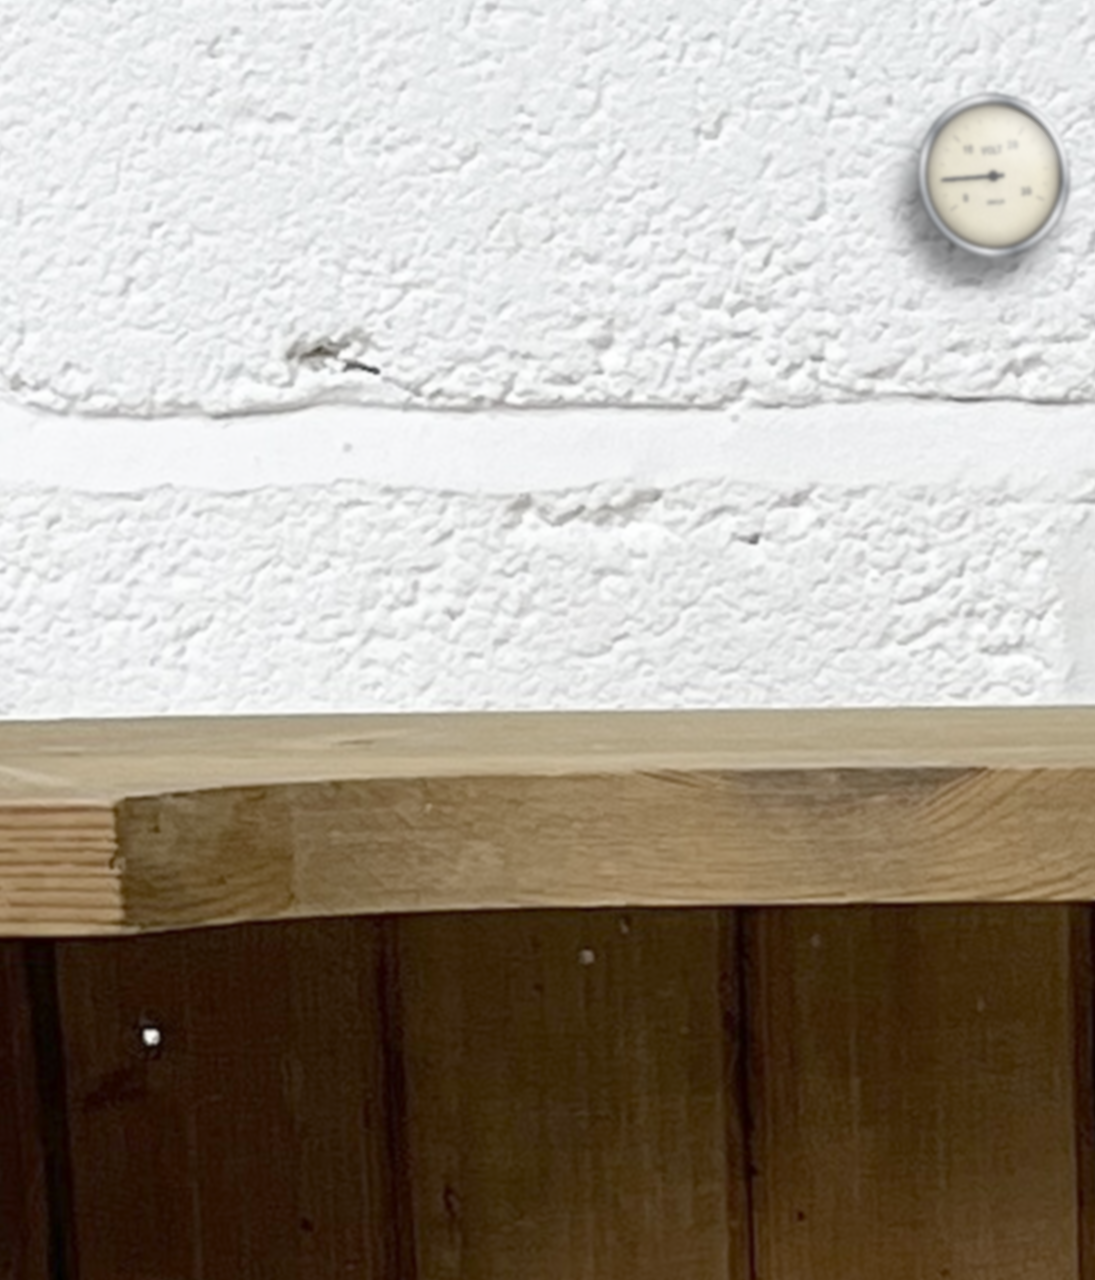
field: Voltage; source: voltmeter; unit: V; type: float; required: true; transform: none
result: 4 V
